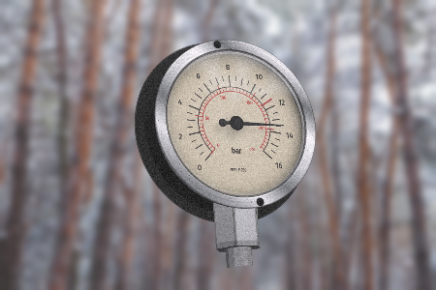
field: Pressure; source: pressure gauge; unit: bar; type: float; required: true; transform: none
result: 13.5 bar
